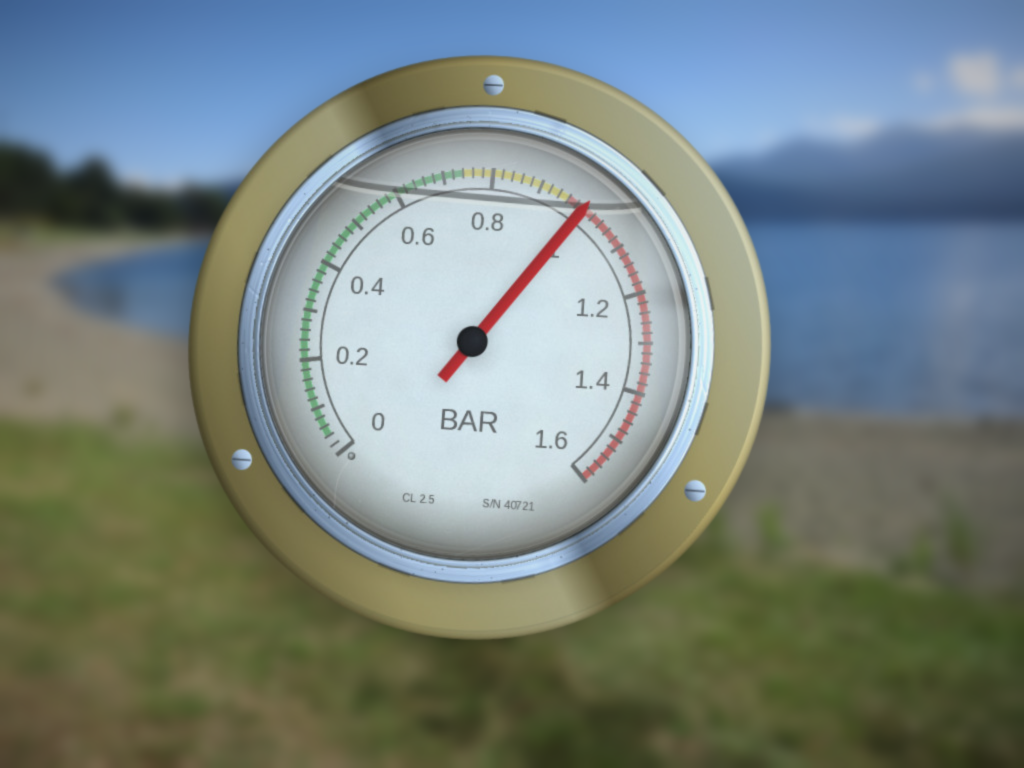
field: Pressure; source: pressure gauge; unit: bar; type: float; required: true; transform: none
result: 1 bar
